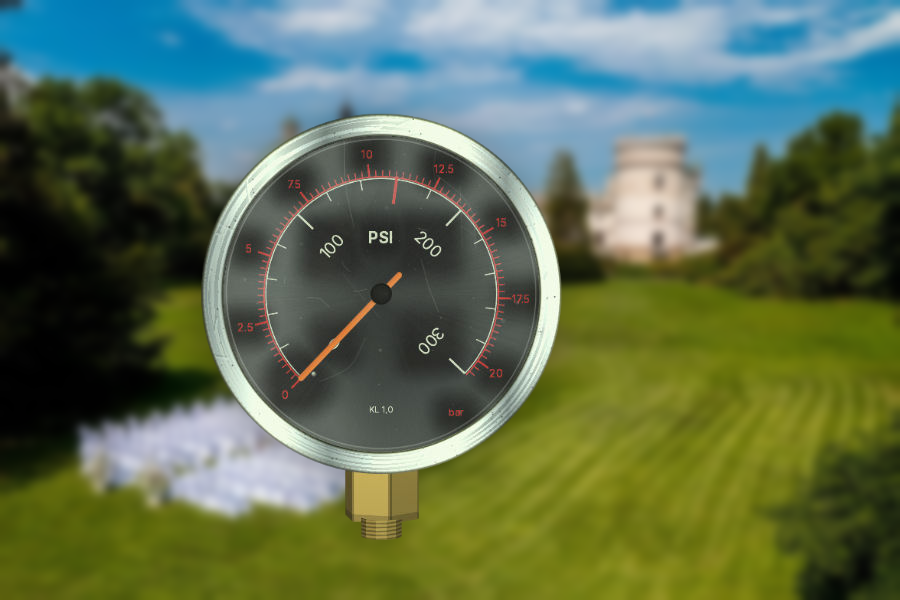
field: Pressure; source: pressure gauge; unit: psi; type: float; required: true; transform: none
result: 0 psi
